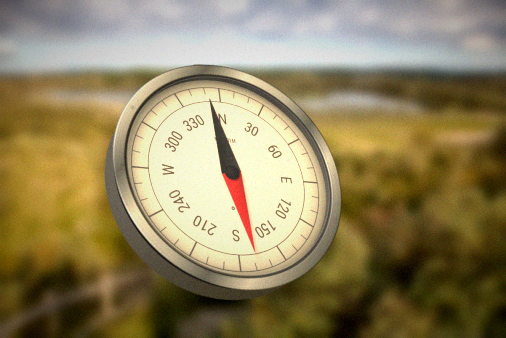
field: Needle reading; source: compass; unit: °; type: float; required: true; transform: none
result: 170 °
